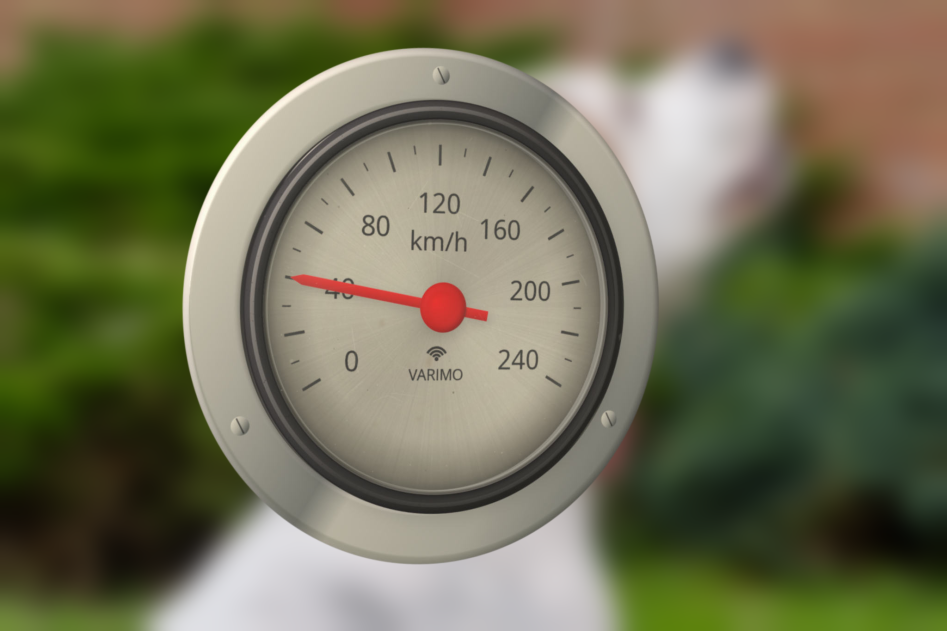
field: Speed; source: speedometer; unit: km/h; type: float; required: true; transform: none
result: 40 km/h
